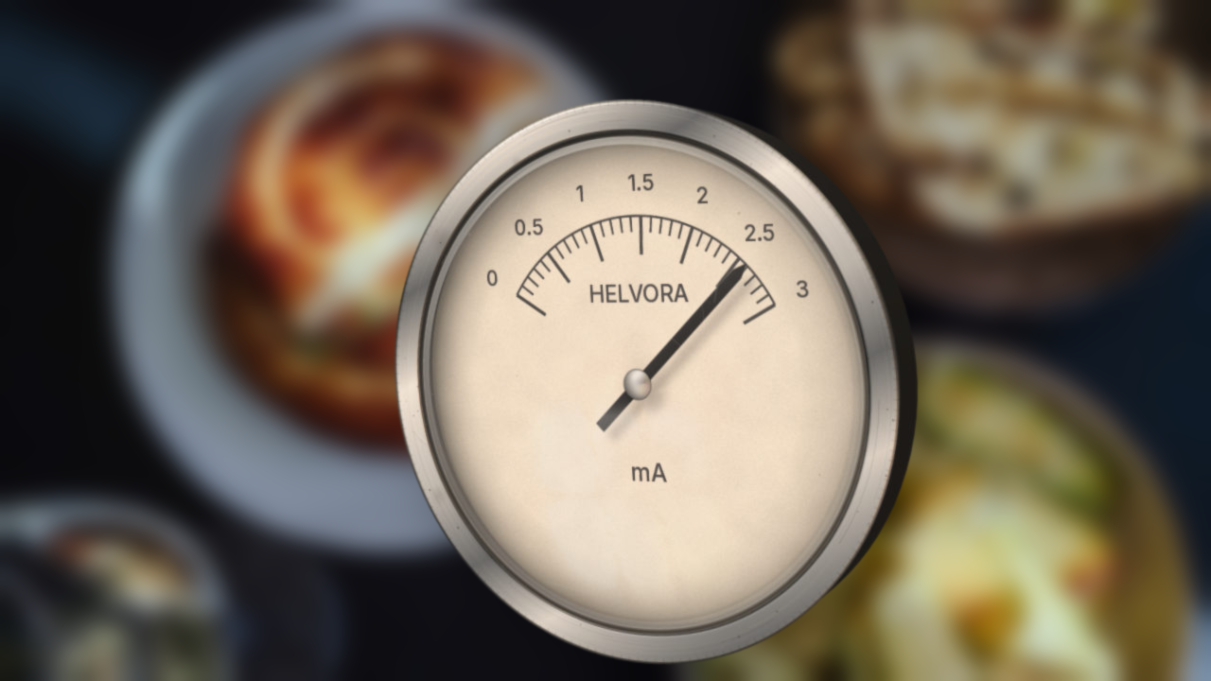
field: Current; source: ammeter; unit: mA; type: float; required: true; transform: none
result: 2.6 mA
